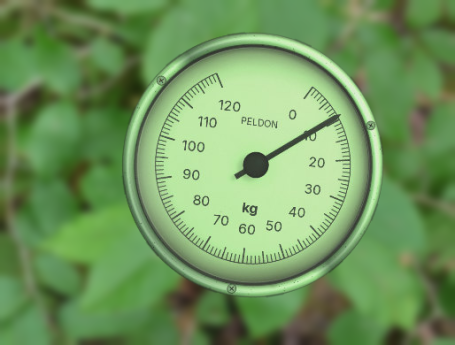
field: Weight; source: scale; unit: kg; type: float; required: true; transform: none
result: 9 kg
